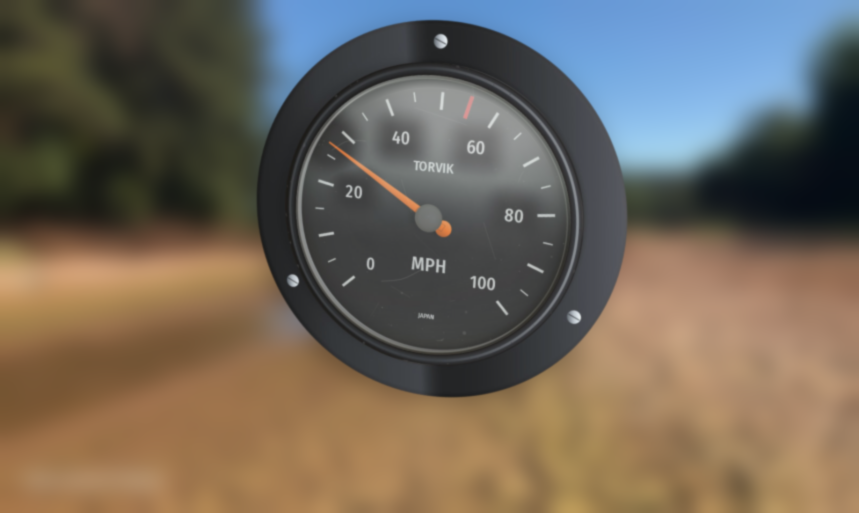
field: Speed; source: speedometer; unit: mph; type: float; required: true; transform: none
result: 27.5 mph
